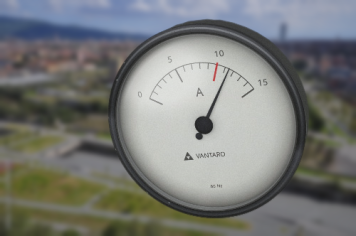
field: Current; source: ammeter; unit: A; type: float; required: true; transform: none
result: 11.5 A
